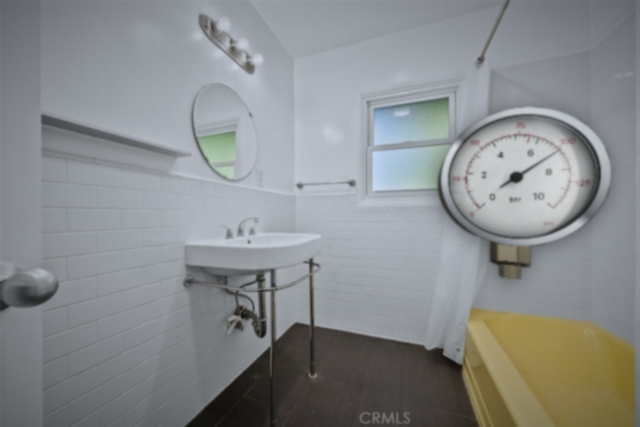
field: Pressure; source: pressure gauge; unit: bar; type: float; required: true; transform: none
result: 7 bar
